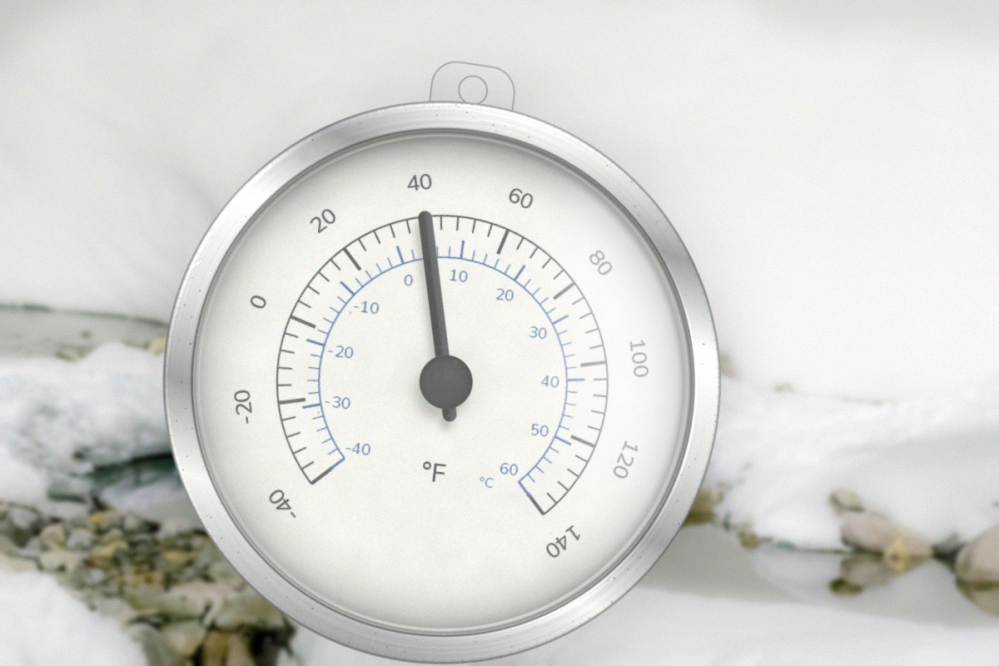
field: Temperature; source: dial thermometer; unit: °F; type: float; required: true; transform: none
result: 40 °F
